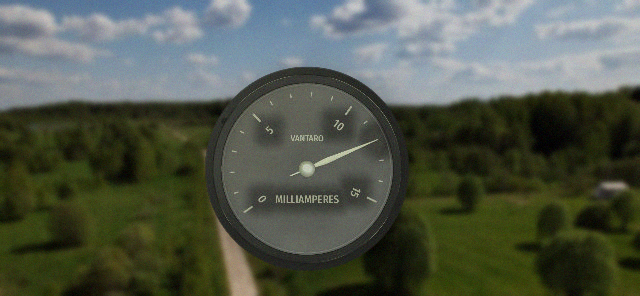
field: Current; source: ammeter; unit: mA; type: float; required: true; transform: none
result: 12 mA
